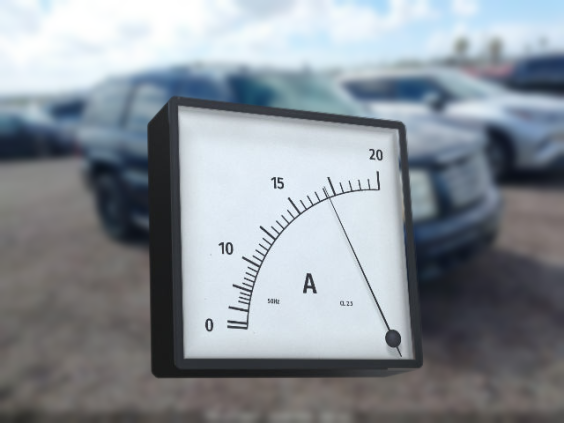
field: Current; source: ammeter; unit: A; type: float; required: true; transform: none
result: 17 A
